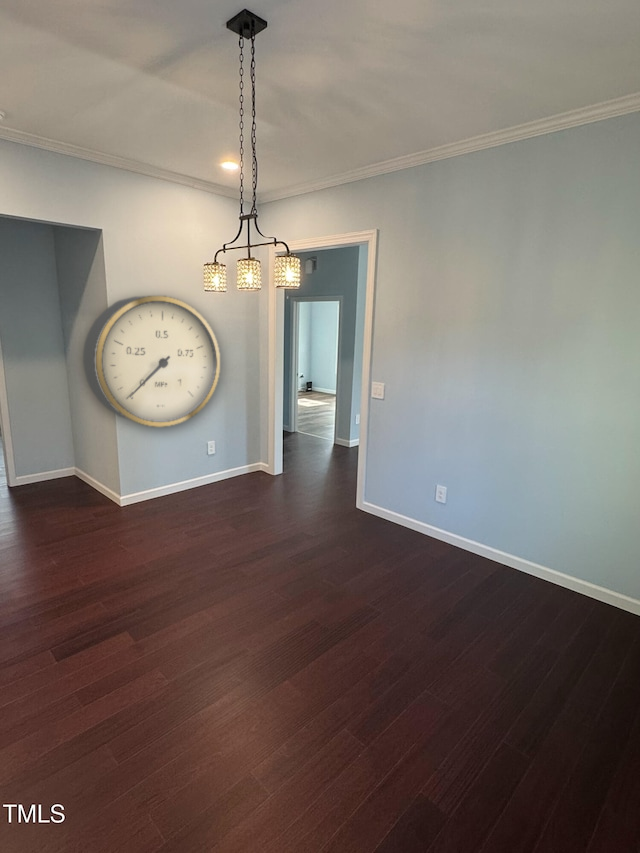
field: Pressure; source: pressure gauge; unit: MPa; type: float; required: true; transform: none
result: 0 MPa
